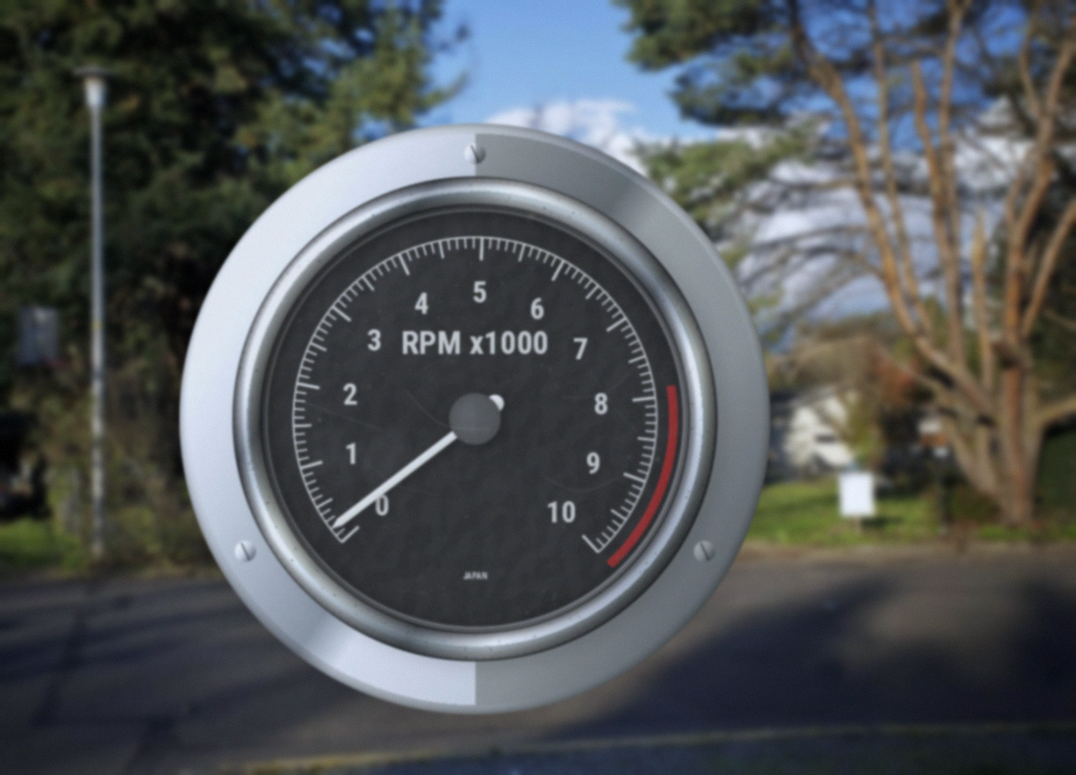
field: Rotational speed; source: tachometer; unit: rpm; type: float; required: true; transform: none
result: 200 rpm
